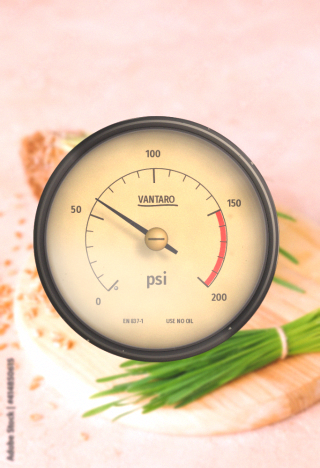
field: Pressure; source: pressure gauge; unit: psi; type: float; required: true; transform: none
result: 60 psi
